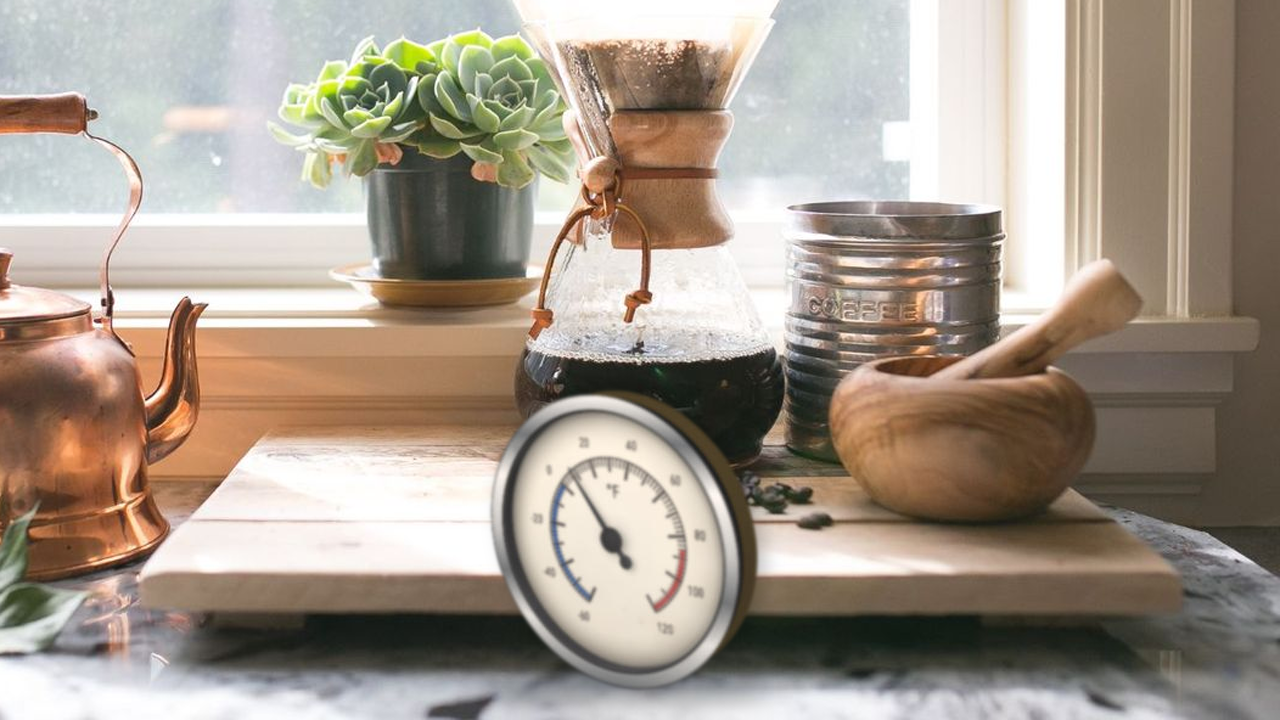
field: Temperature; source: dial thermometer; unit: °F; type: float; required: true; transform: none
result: 10 °F
